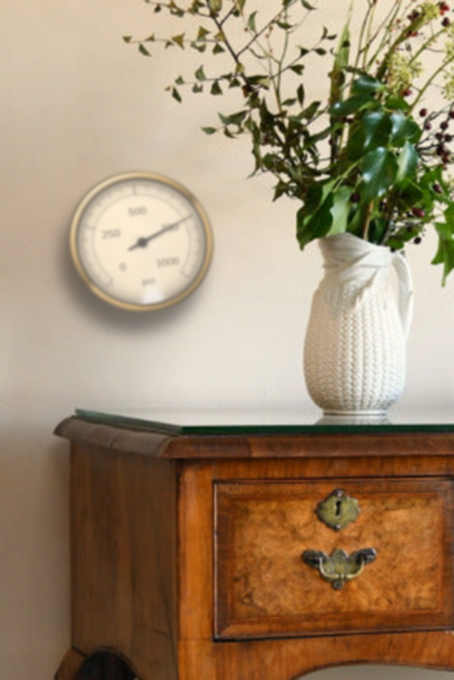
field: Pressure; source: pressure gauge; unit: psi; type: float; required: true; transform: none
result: 750 psi
